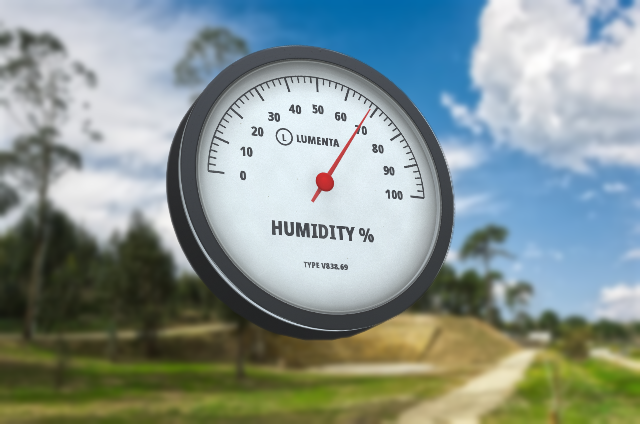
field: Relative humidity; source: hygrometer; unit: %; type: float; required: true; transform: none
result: 68 %
